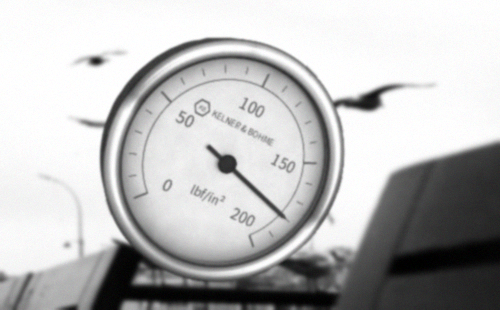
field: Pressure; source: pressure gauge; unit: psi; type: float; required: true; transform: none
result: 180 psi
